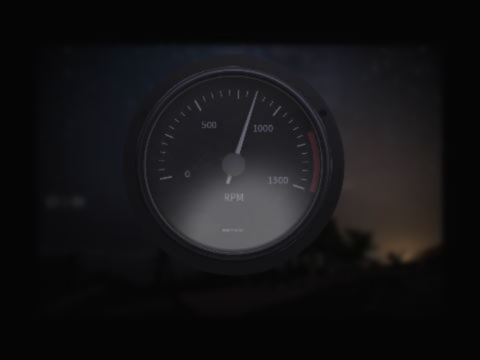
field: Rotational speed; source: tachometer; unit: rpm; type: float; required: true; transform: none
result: 850 rpm
